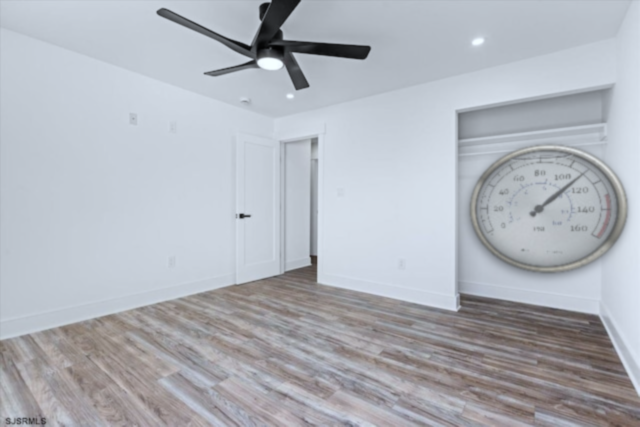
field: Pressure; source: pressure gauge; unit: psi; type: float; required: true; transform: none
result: 110 psi
